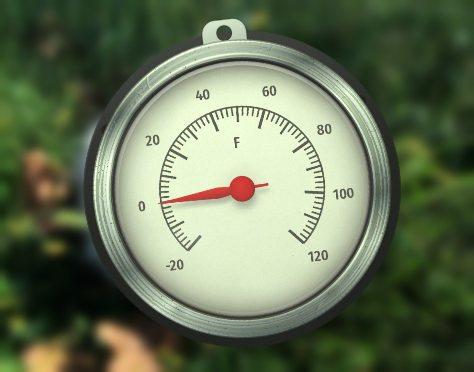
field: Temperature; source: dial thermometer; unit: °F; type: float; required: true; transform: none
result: 0 °F
